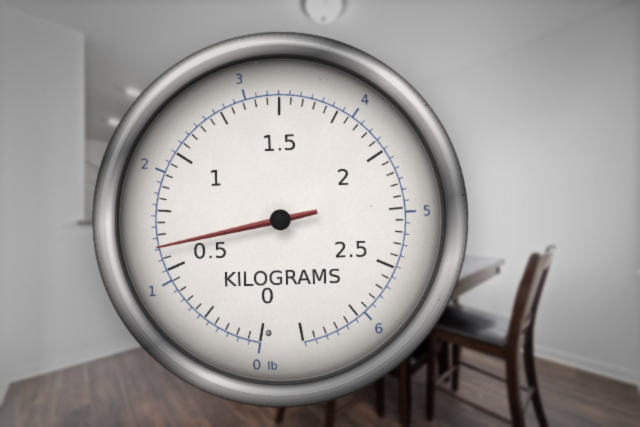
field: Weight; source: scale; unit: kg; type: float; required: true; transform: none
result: 0.6 kg
